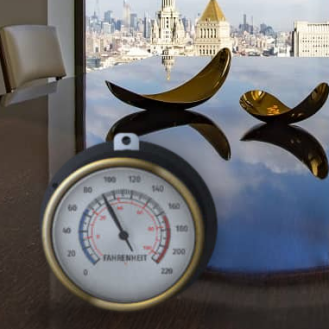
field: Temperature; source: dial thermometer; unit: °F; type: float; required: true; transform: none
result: 90 °F
